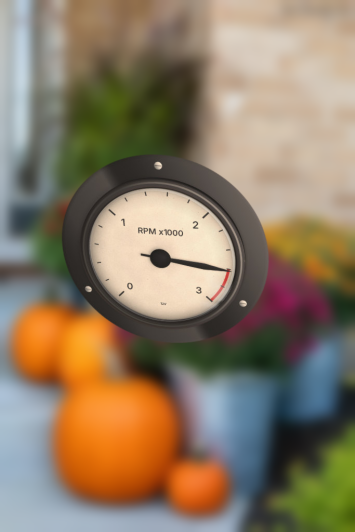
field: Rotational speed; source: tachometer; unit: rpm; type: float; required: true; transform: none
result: 2600 rpm
